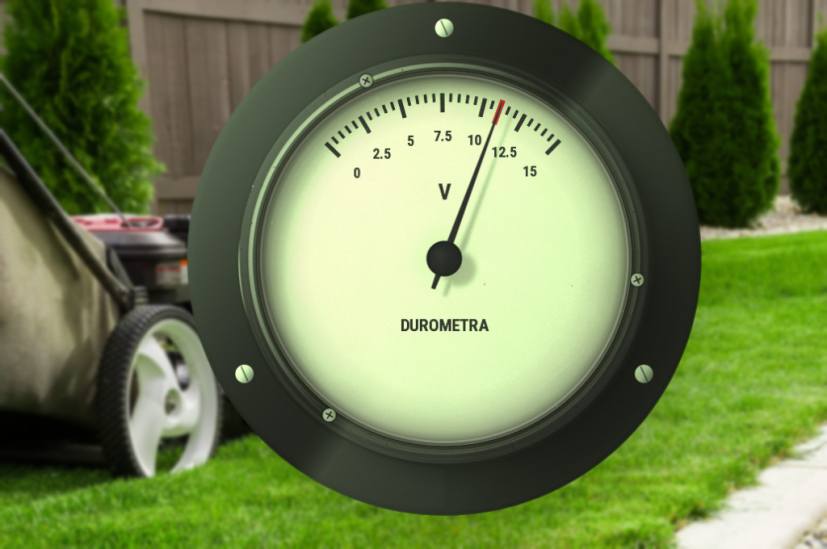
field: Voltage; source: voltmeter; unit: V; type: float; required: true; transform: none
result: 11 V
